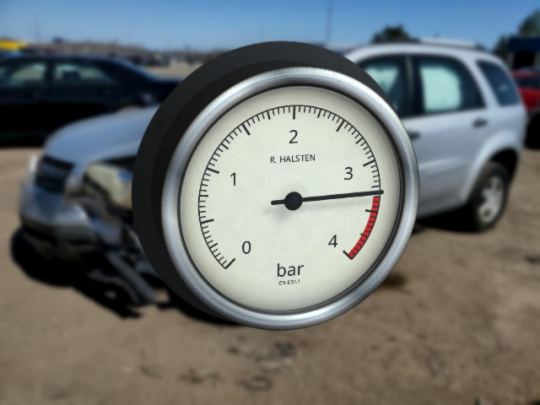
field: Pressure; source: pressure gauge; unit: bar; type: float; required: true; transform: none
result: 3.3 bar
